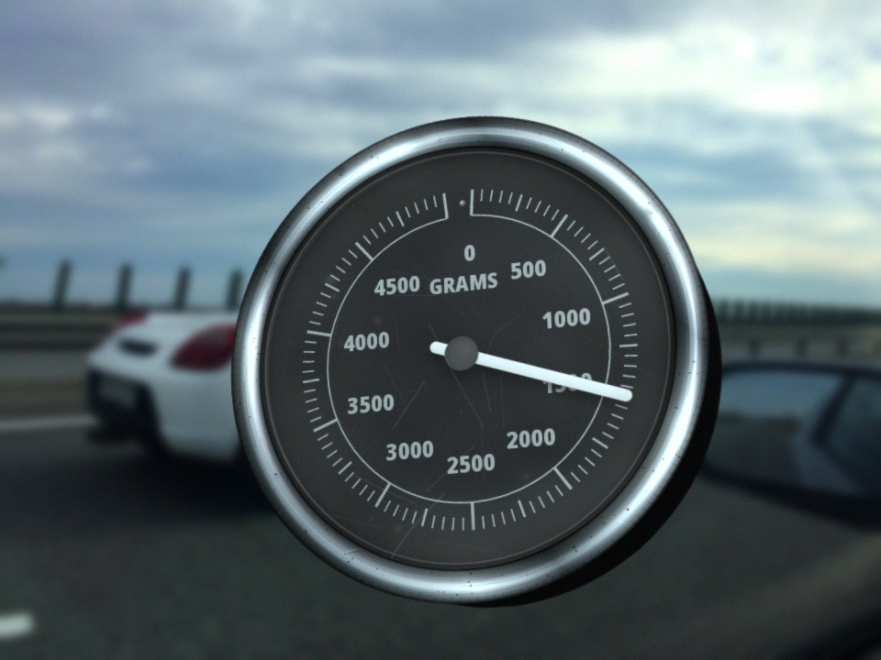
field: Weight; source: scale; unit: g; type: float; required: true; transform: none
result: 1500 g
